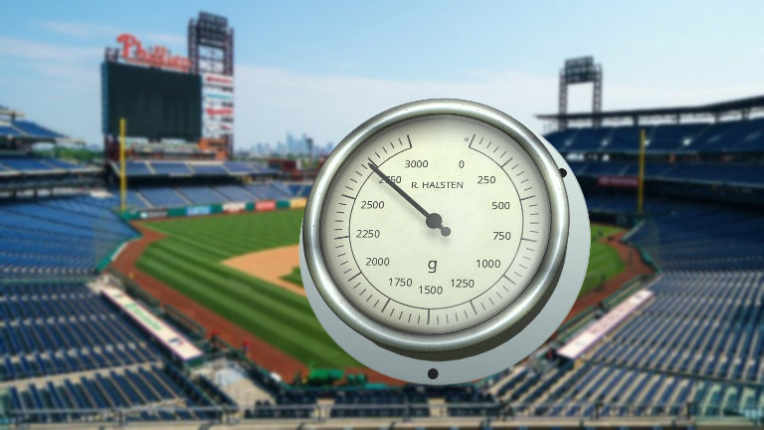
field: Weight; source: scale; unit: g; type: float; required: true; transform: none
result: 2725 g
